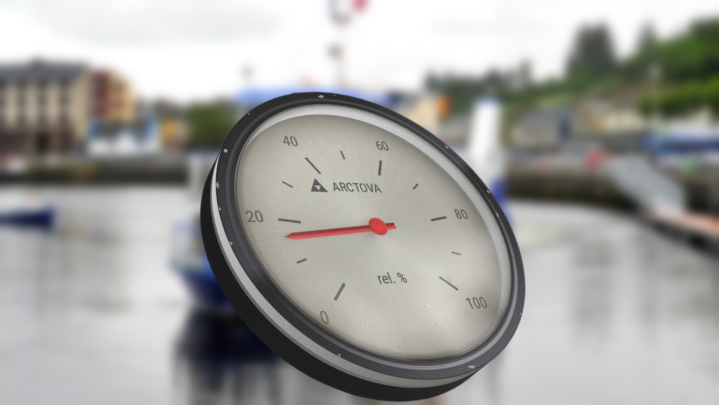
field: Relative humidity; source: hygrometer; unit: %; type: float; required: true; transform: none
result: 15 %
